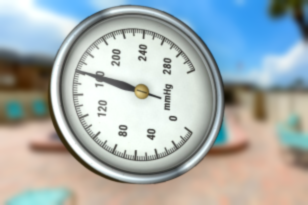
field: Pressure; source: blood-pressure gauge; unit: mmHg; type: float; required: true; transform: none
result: 160 mmHg
